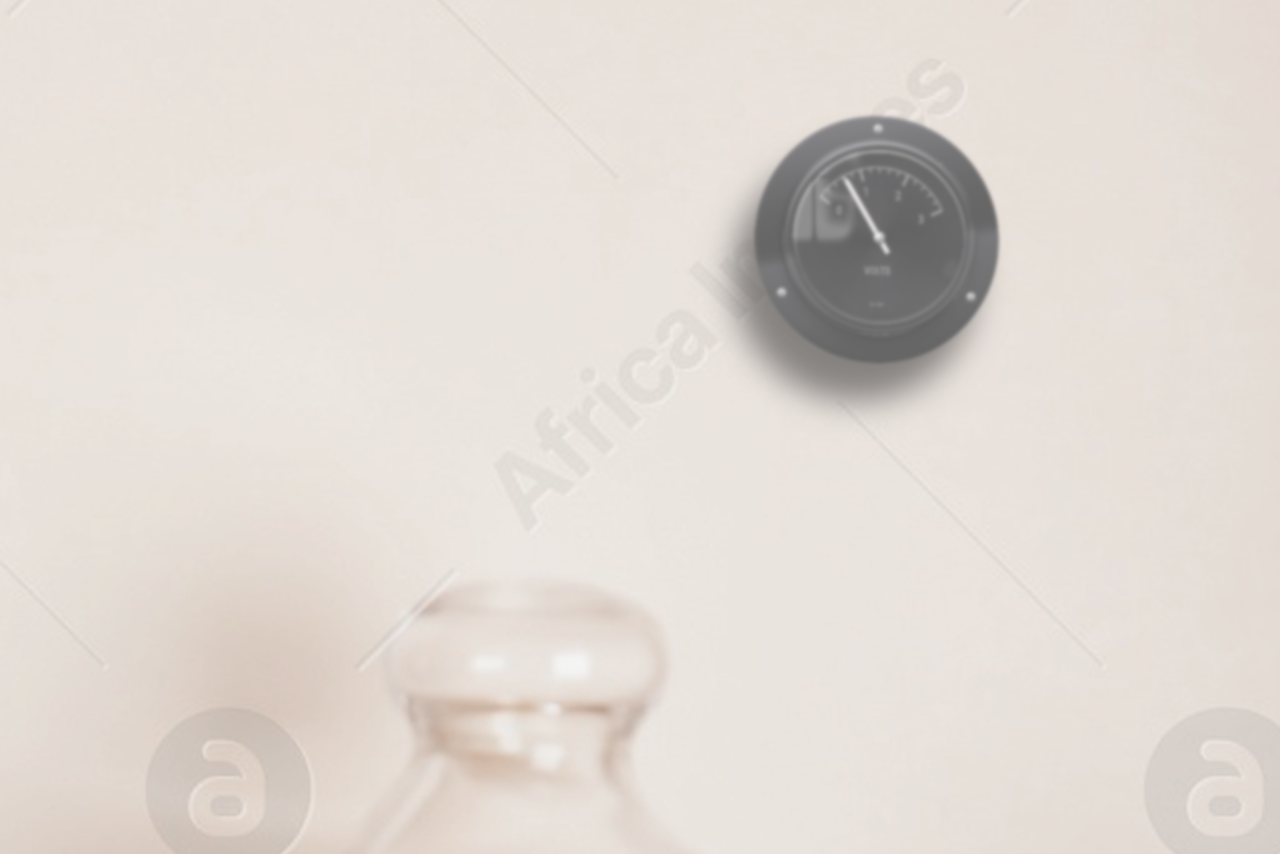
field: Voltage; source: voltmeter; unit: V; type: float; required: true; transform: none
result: 0.6 V
